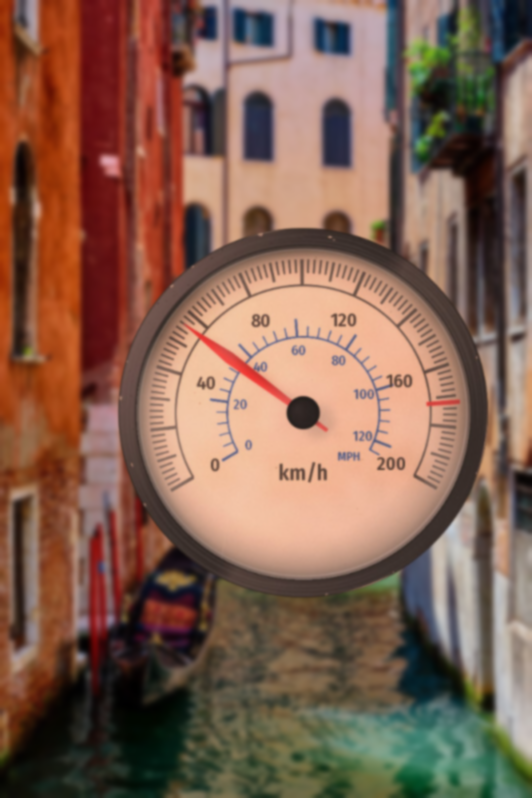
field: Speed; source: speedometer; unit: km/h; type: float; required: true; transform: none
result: 56 km/h
